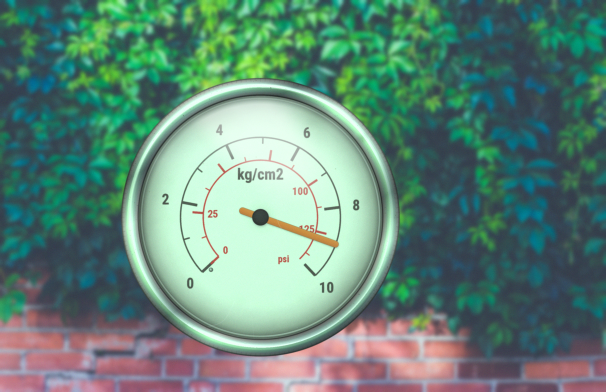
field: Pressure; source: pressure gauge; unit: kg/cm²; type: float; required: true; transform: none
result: 9 kg/cm²
